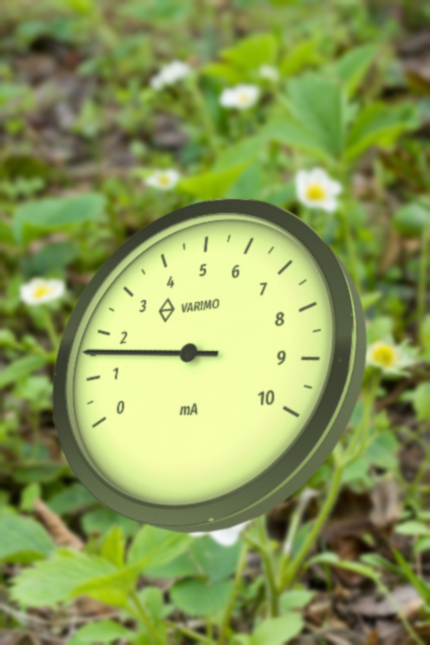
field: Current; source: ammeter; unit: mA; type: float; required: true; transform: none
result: 1.5 mA
